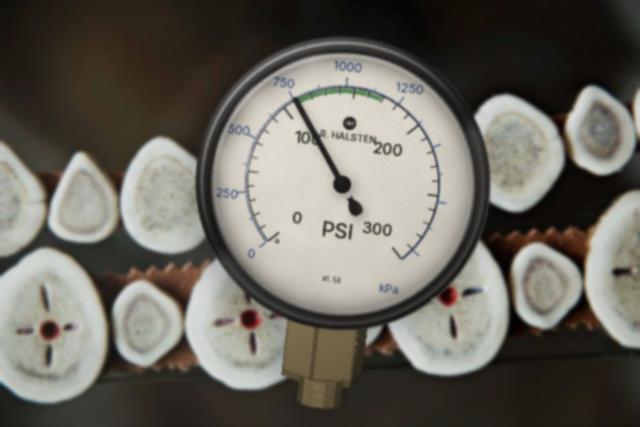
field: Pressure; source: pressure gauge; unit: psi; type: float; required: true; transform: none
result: 110 psi
